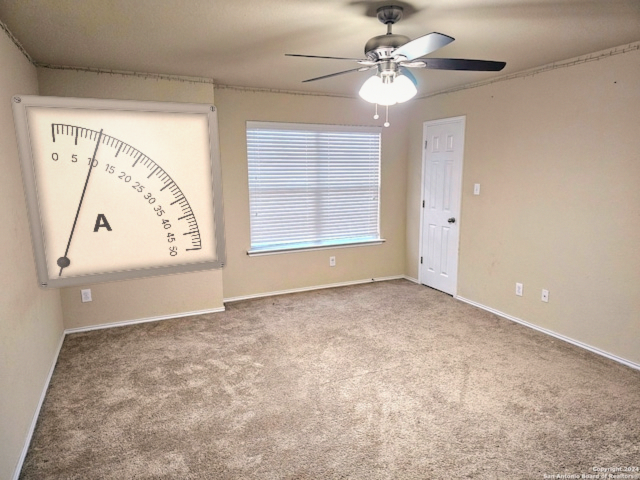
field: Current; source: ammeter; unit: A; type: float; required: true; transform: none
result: 10 A
